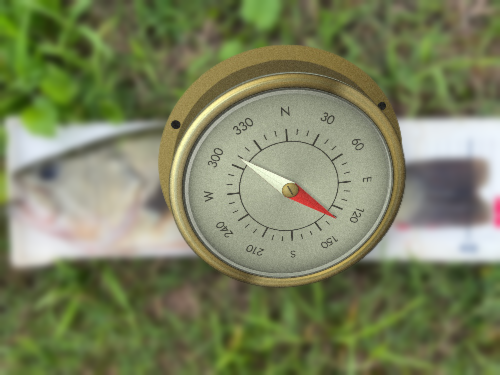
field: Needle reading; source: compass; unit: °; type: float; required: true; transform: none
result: 130 °
